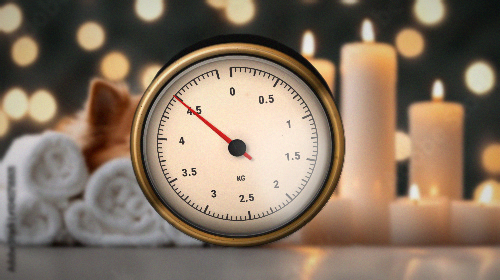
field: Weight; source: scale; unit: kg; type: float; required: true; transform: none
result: 4.5 kg
